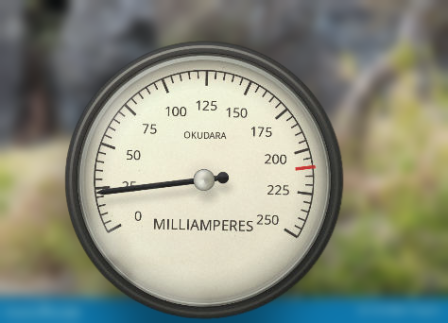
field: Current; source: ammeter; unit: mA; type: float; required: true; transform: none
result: 22.5 mA
